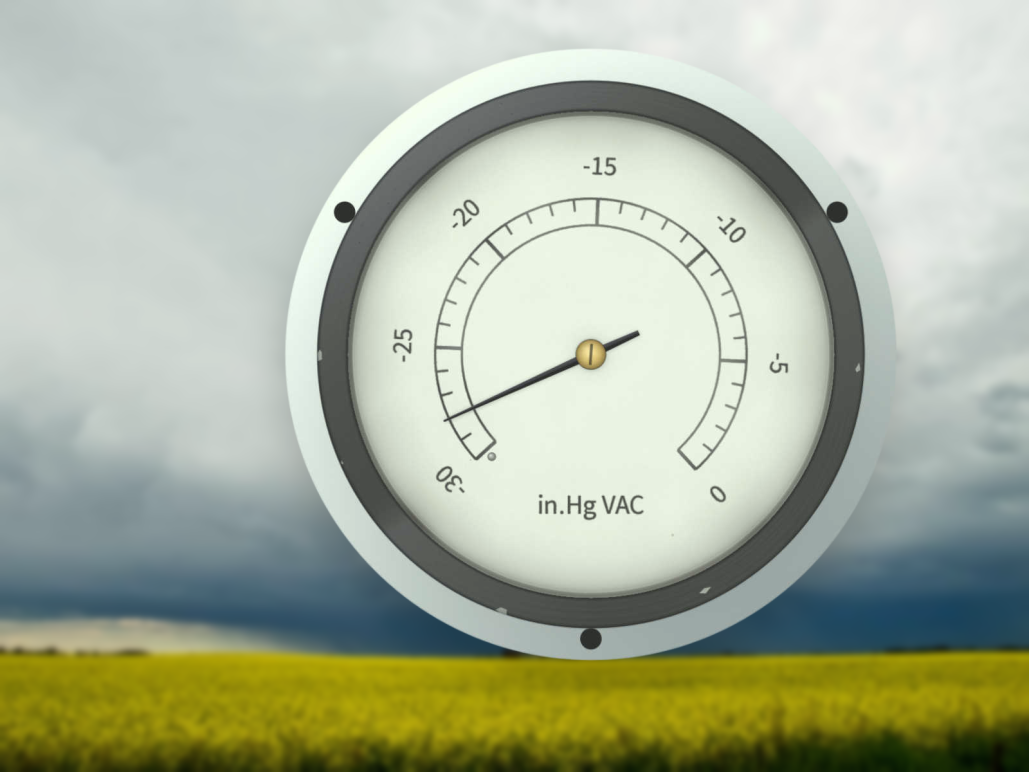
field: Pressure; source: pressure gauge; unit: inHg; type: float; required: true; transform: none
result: -28 inHg
